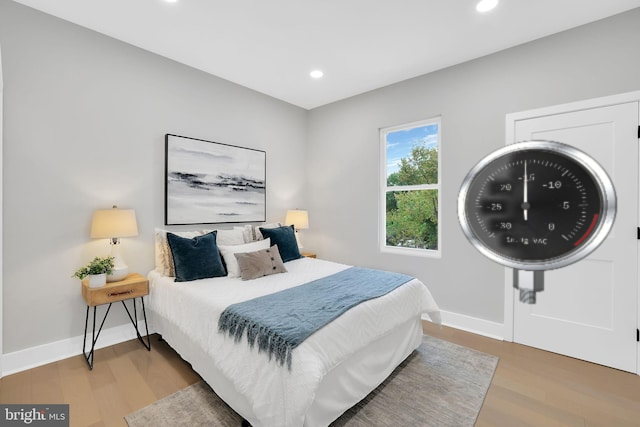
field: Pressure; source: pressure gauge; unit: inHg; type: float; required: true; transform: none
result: -15 inHg
